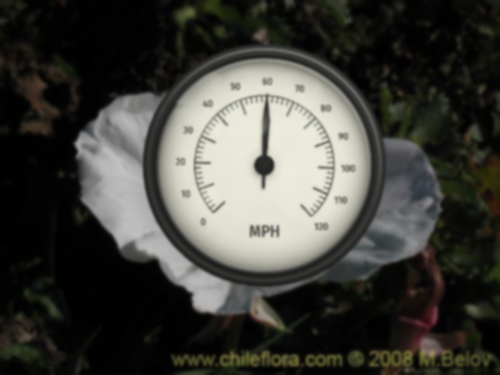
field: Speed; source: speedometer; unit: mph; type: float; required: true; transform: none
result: 60 mph
